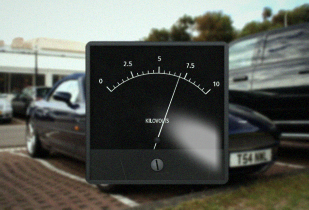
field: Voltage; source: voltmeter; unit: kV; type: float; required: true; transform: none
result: 7 kV
